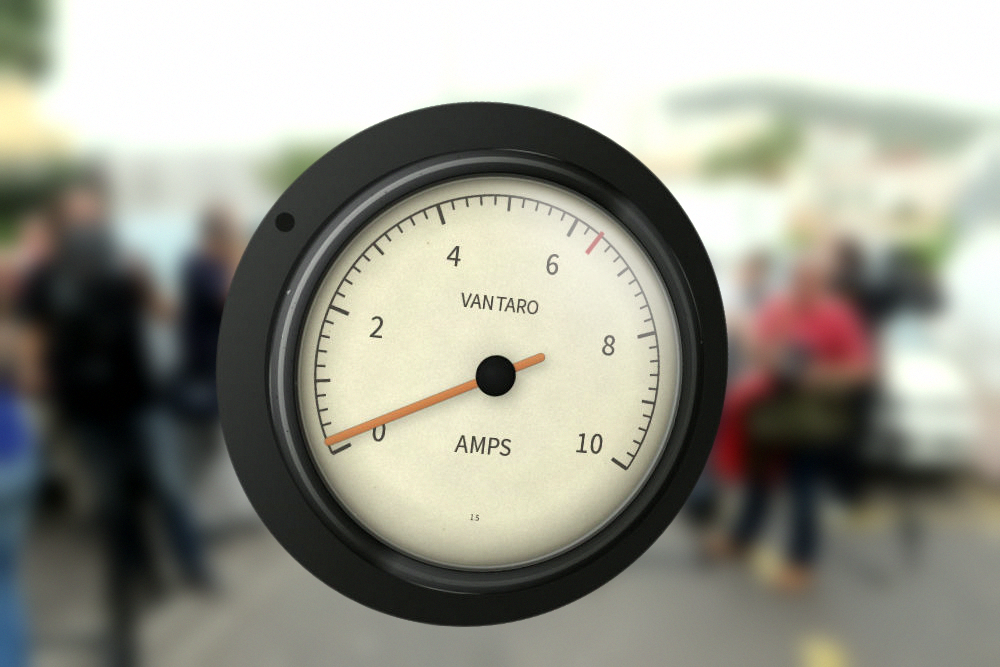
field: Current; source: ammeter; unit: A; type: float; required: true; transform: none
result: 0.2 A
